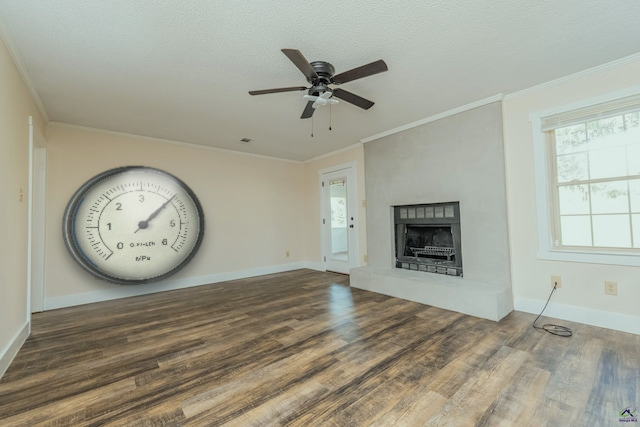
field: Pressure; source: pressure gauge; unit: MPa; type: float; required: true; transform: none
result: 4 MPa
